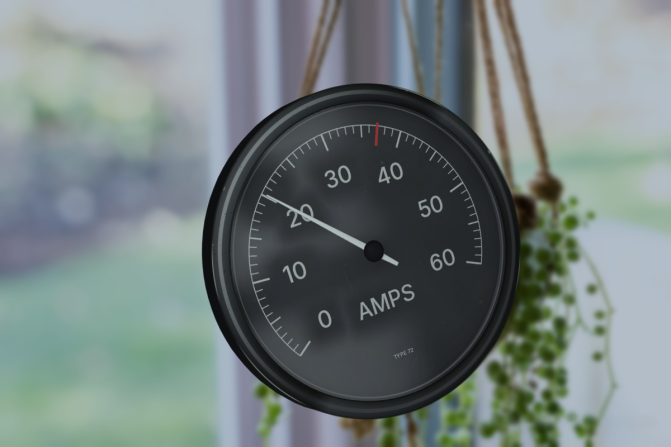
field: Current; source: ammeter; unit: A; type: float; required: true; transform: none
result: 20 A
